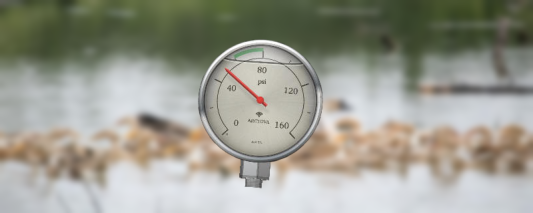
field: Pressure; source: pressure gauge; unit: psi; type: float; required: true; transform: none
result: 50 psi
